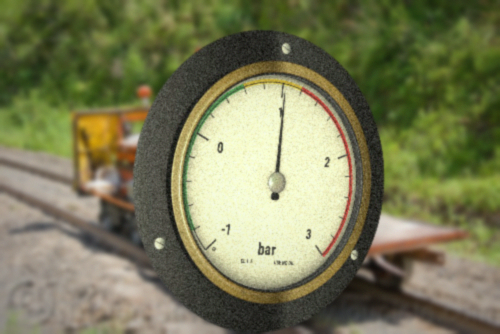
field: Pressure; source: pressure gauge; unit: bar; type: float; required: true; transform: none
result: 1 bar
